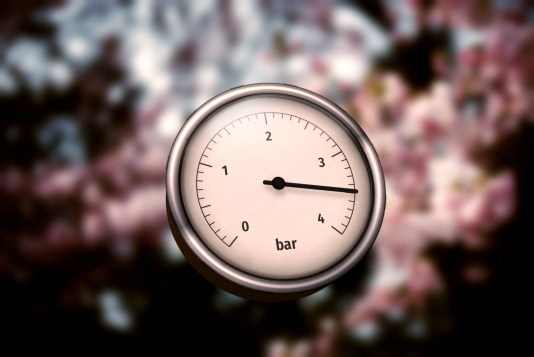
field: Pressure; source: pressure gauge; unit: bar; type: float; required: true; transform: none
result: 3.5 bar
